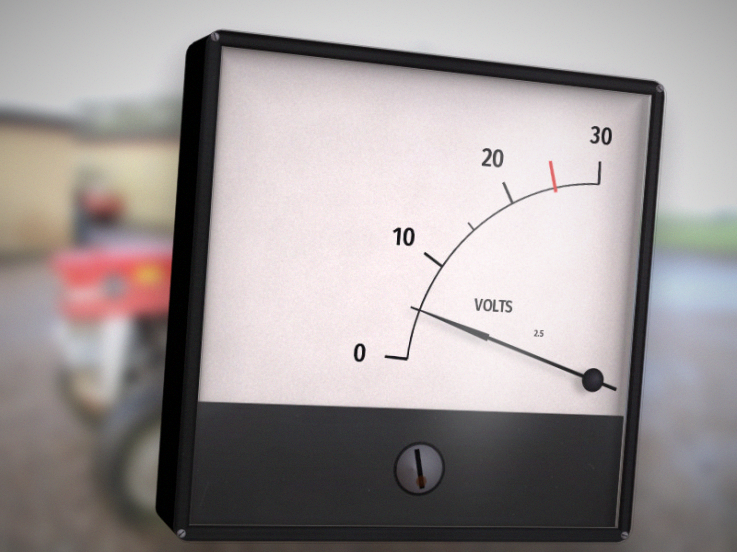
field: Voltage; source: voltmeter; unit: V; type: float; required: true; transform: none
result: 5 V
